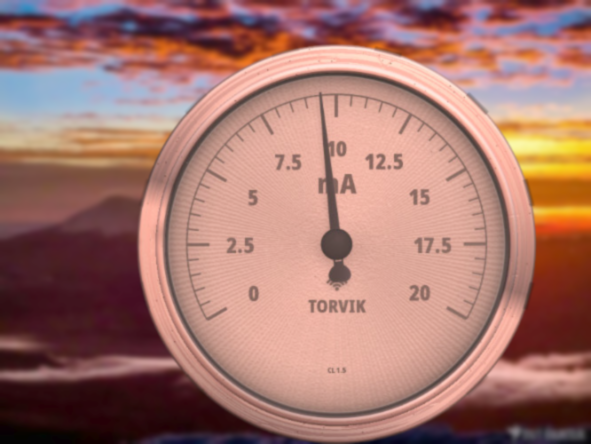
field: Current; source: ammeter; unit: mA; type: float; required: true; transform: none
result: 9.5 mA
